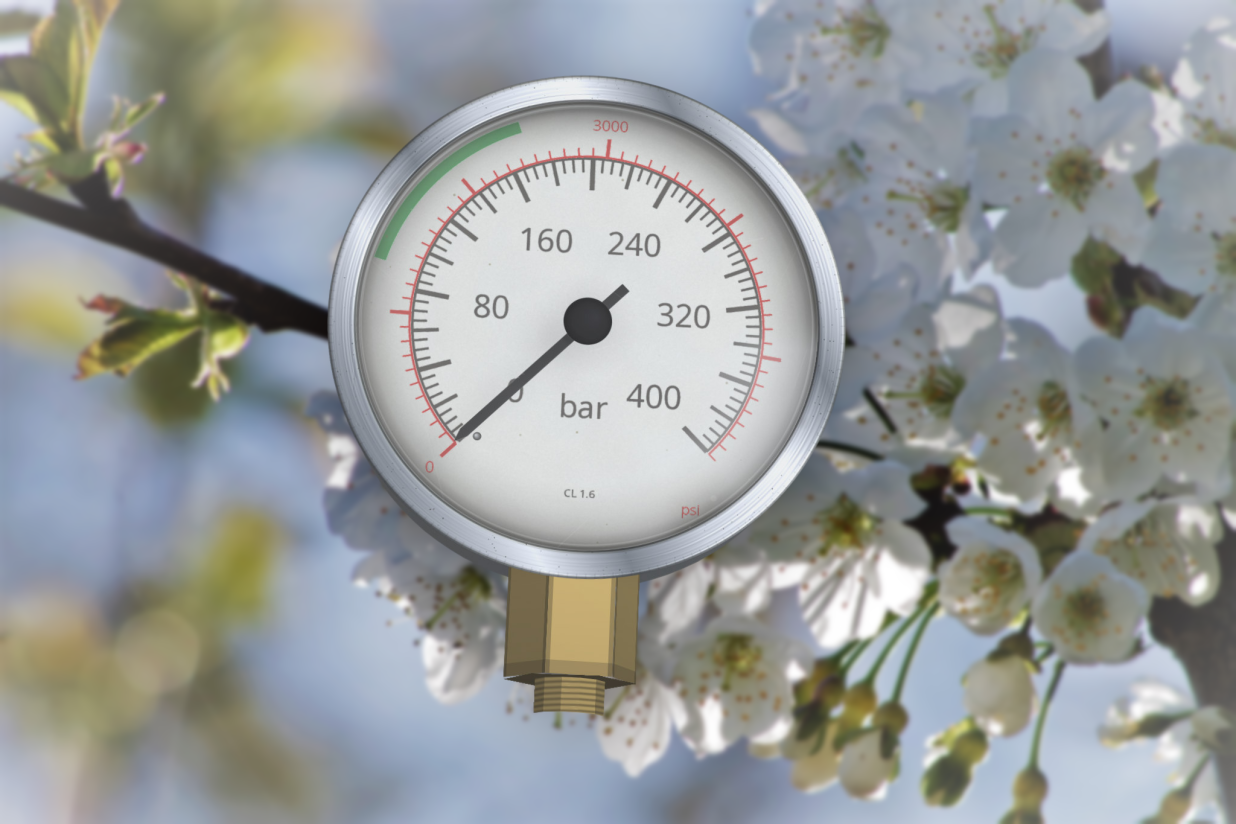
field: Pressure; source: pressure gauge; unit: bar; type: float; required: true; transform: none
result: 0 bar
